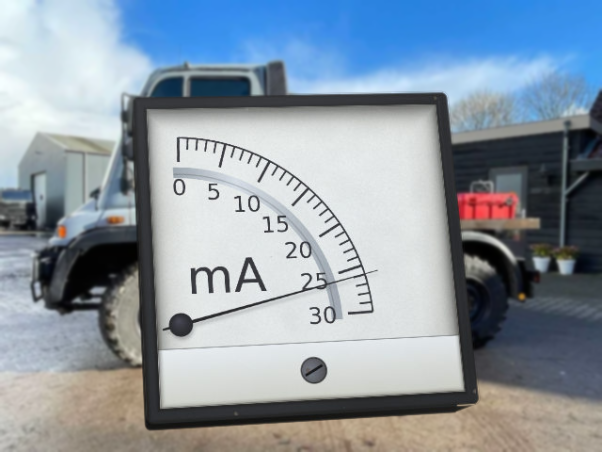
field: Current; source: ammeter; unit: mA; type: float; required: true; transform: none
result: 26 mA
